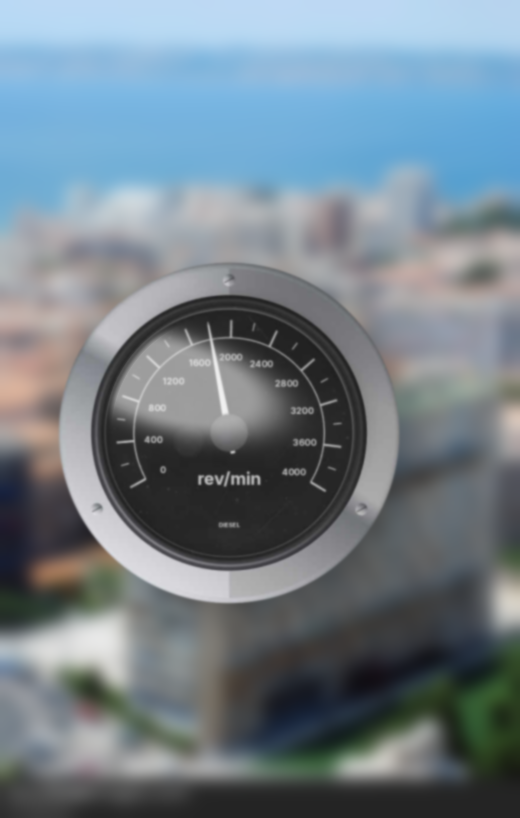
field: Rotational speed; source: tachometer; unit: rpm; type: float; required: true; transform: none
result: 1800 rpm
